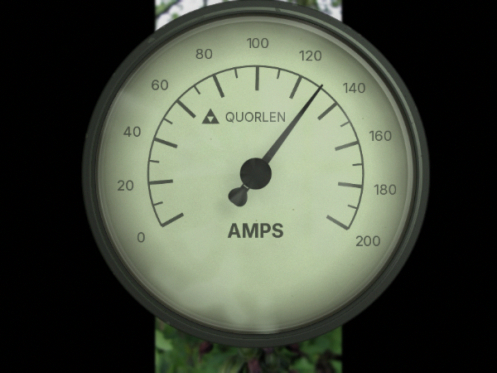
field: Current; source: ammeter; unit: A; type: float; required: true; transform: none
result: 130 A
